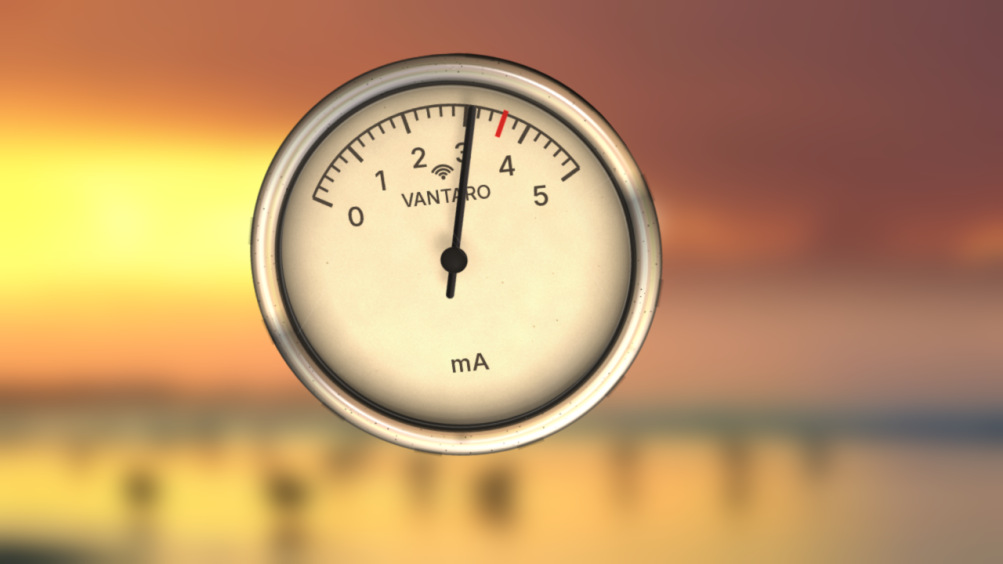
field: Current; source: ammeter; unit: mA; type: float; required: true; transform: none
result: 3.1 mA
